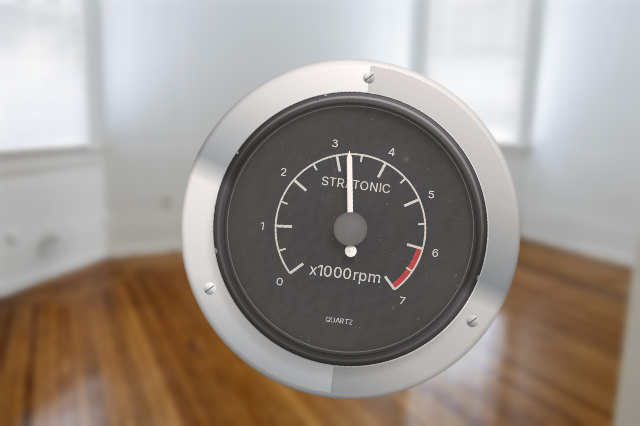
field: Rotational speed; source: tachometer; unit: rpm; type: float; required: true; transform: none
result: 3250 rpm
